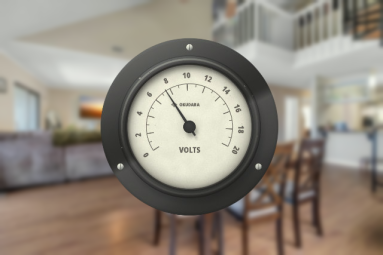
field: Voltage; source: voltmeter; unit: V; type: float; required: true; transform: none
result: 7.5 V
